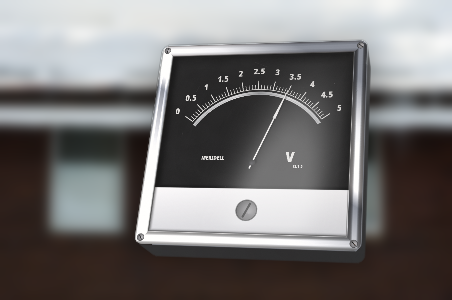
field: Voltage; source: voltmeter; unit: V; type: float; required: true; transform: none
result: 3.5 V
